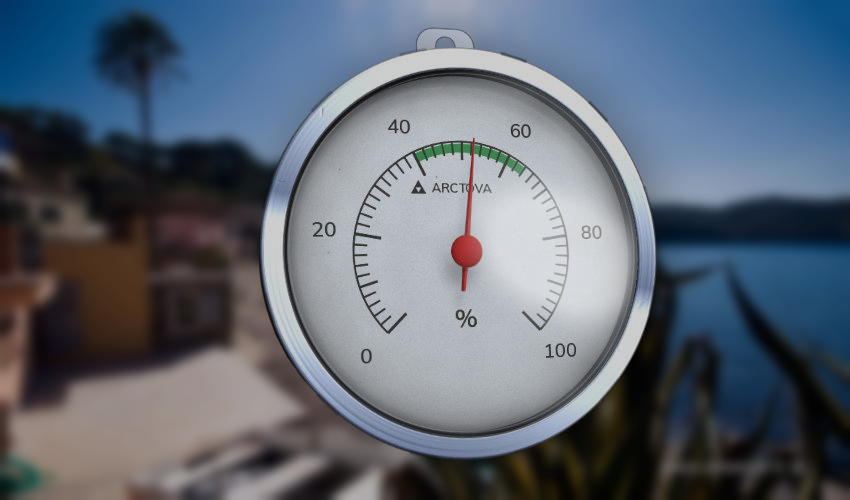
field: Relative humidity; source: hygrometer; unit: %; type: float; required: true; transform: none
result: 52 %
